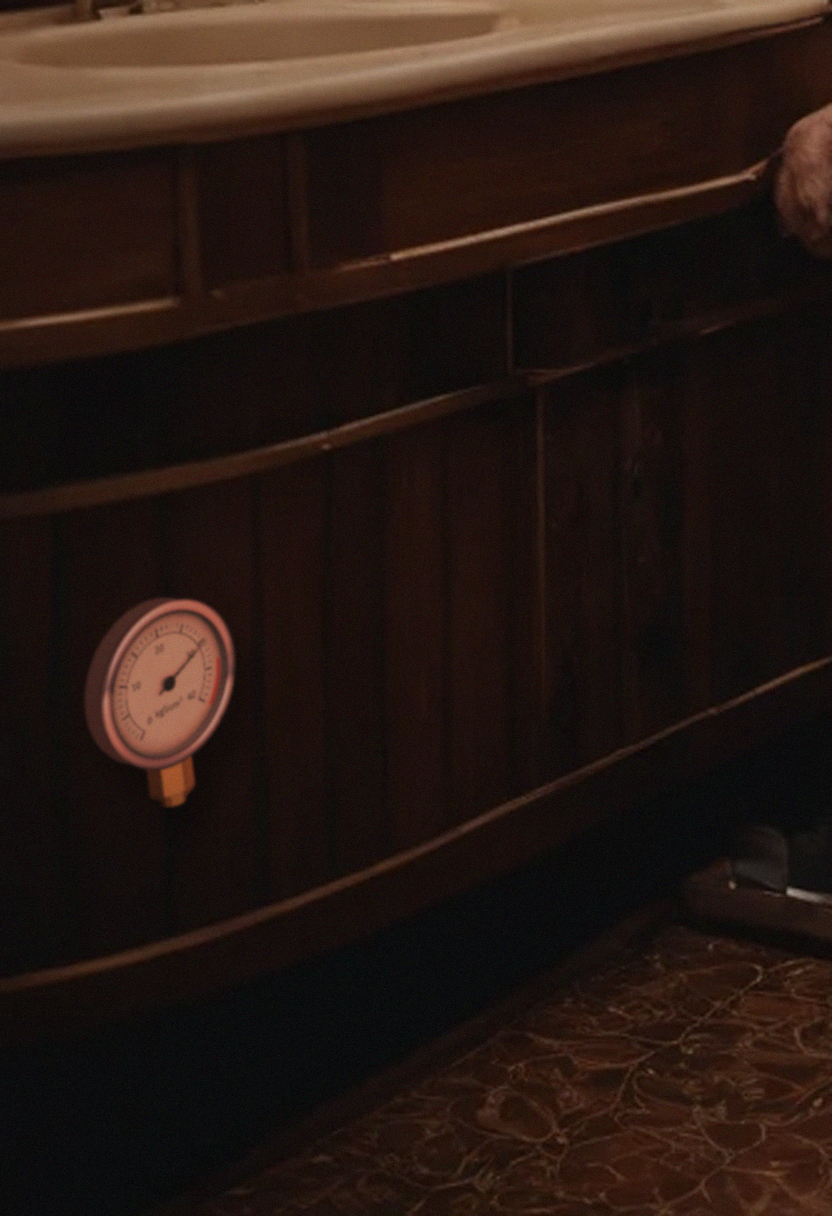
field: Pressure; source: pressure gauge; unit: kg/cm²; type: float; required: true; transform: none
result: 30 kg/cm²
